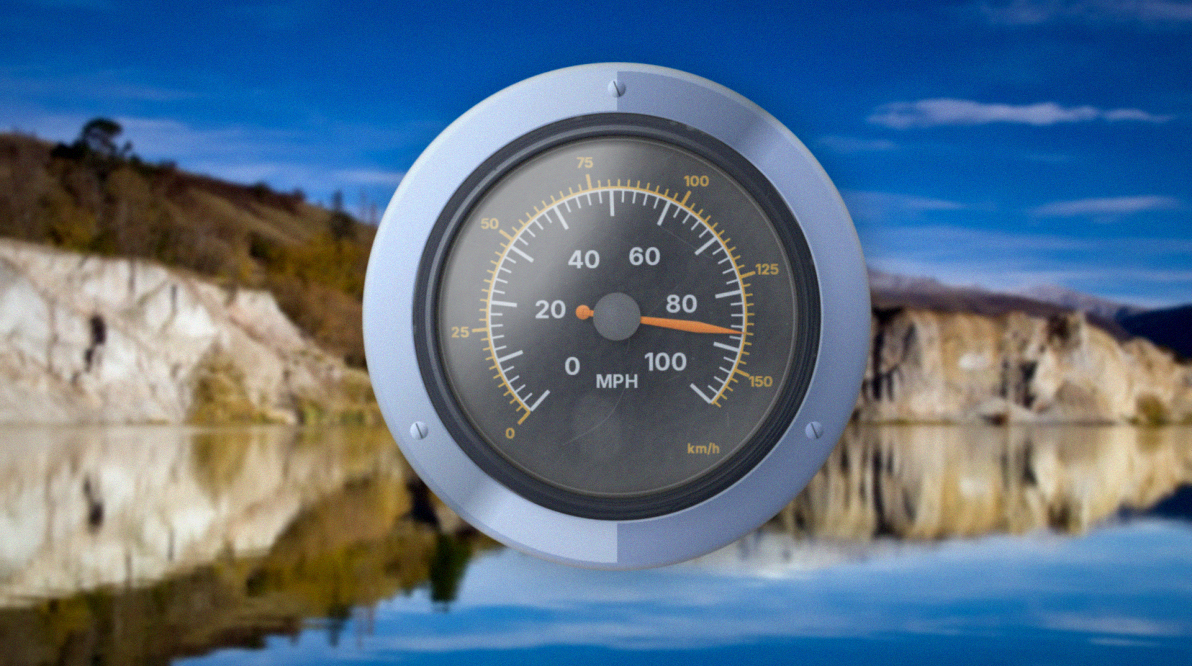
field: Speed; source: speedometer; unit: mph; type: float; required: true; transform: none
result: 87 mph
